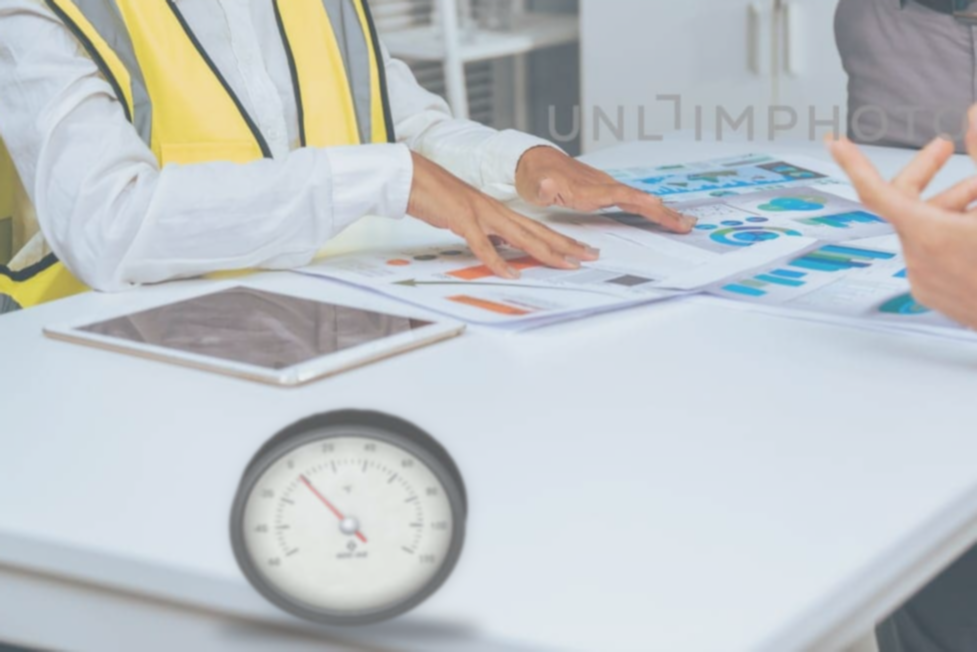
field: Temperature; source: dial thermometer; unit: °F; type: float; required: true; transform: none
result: 0 °F
